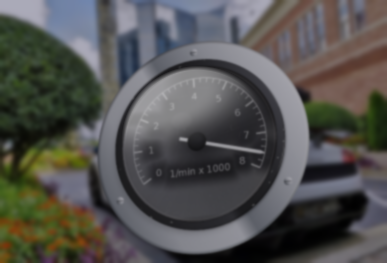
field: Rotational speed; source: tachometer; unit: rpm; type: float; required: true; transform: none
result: 7600 rpm
